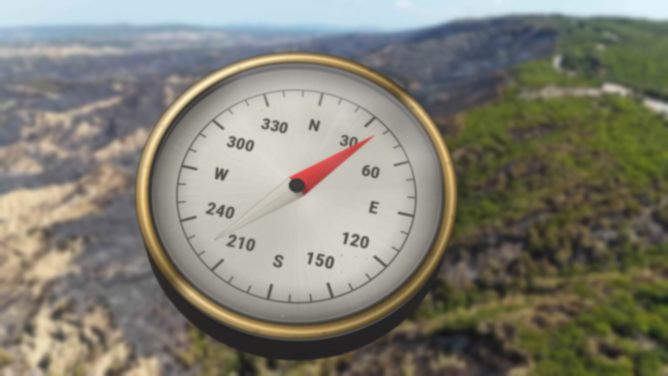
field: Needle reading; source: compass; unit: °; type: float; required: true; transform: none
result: 40 °
